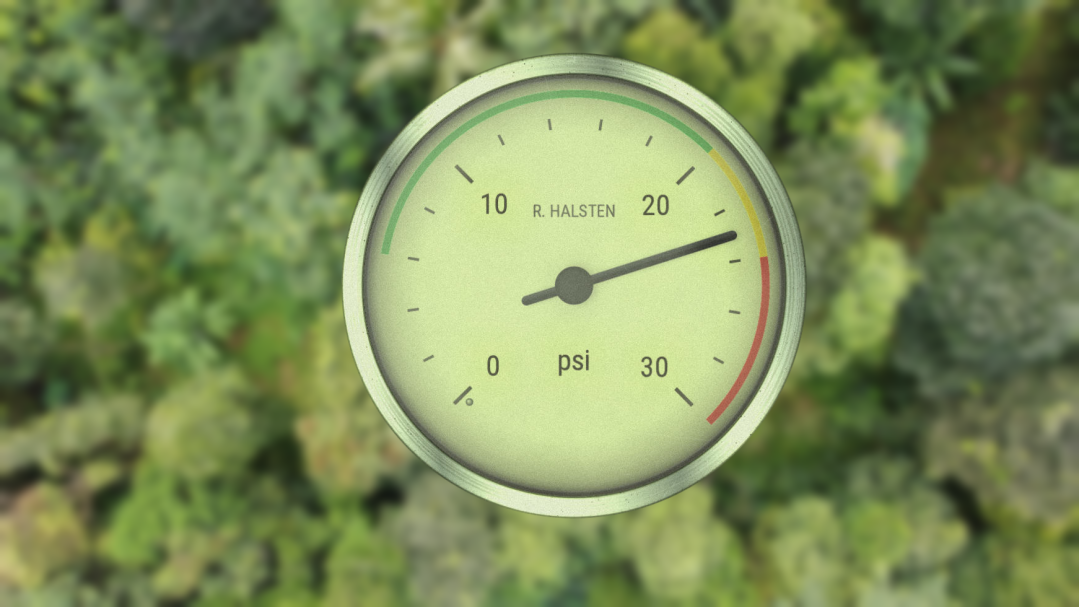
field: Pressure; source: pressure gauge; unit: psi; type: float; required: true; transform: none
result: 23 psi
